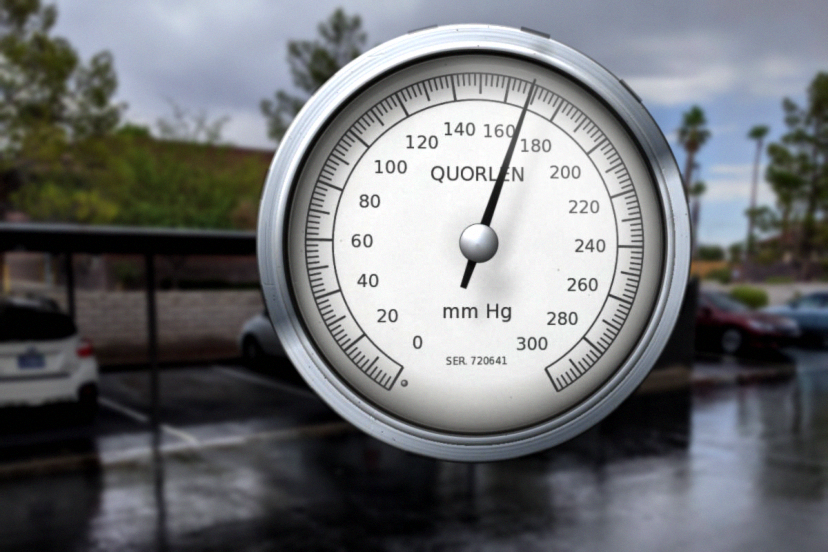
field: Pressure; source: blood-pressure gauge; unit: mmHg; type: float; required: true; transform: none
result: 168 mmHg
